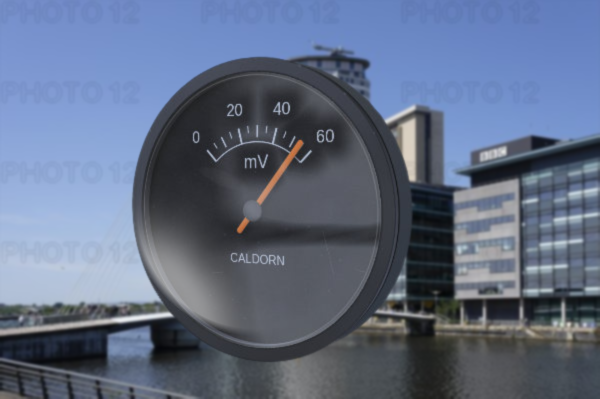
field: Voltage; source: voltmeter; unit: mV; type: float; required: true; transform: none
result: 55 mV
